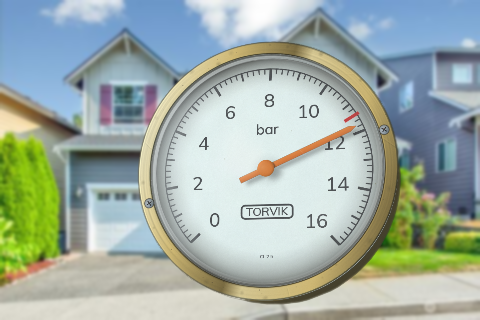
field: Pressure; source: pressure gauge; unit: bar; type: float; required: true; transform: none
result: 11.8 bar
